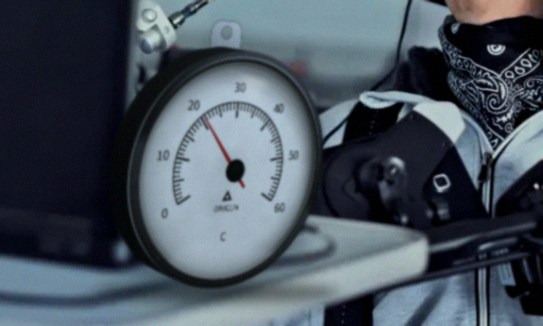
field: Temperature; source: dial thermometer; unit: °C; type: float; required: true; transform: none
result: 20 °C
